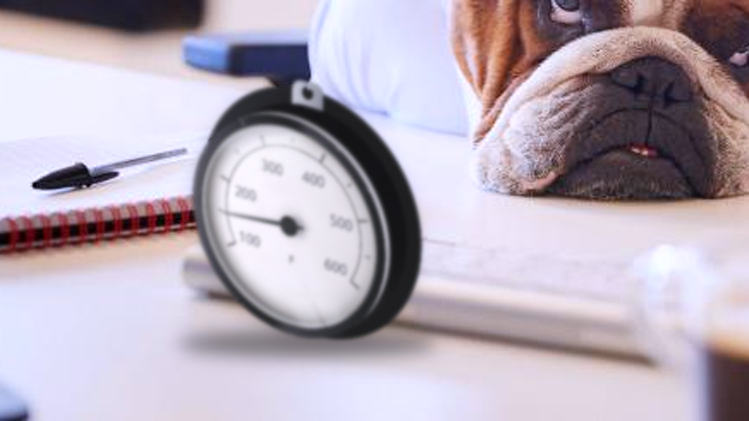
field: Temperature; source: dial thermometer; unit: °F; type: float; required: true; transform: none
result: 150 °F
